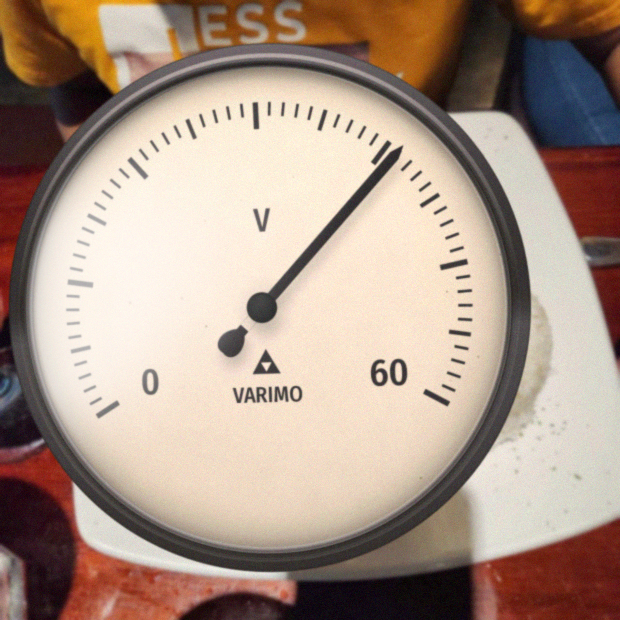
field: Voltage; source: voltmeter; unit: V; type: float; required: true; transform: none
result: 41 V
